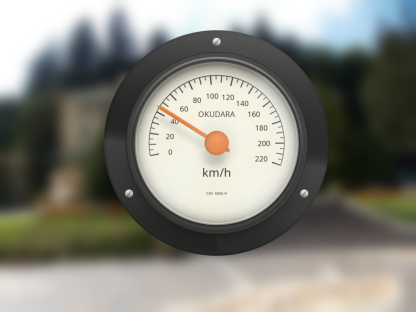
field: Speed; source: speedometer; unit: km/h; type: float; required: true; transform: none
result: 45 km/h
